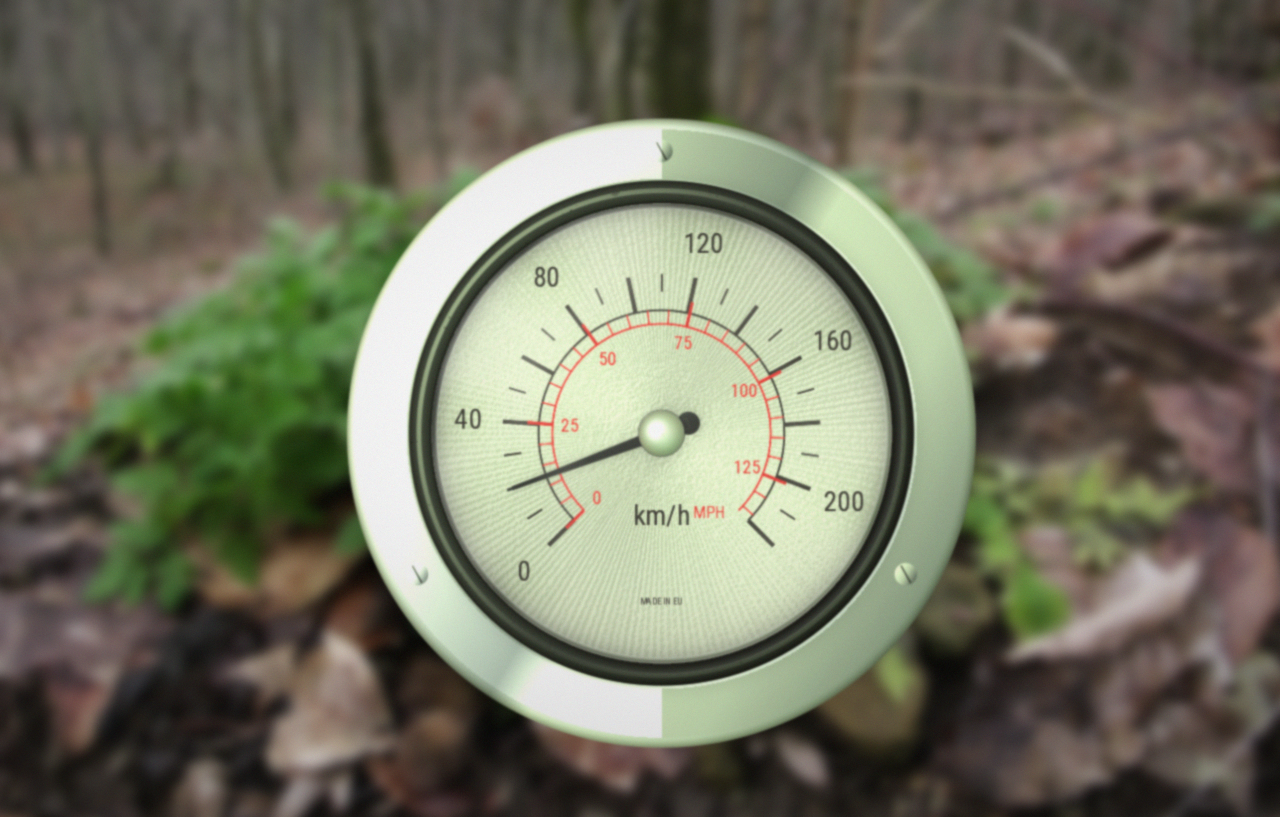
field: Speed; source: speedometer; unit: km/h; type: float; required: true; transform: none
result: 20 km/h
